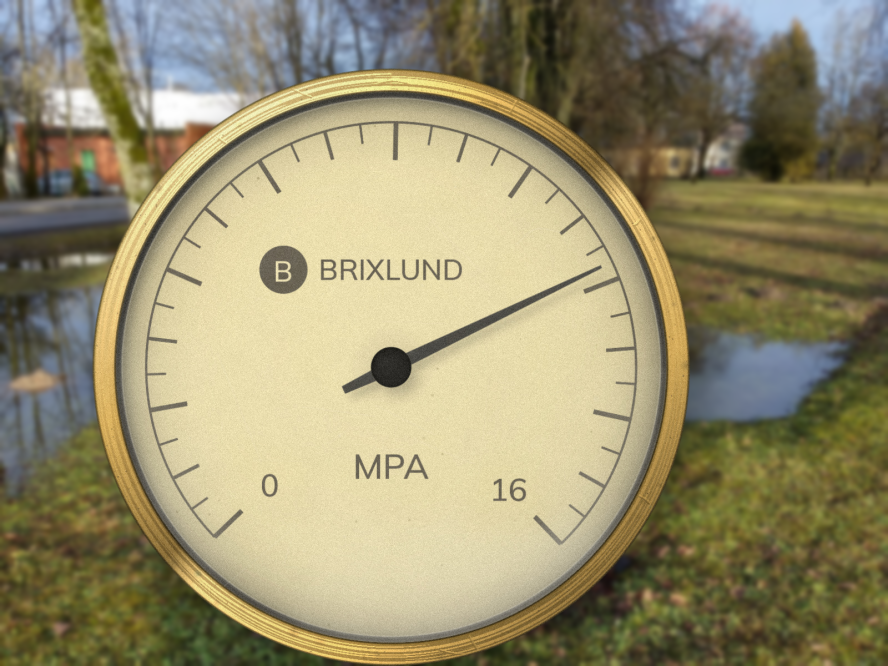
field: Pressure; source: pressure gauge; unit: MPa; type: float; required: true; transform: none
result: 11.75 MPa
